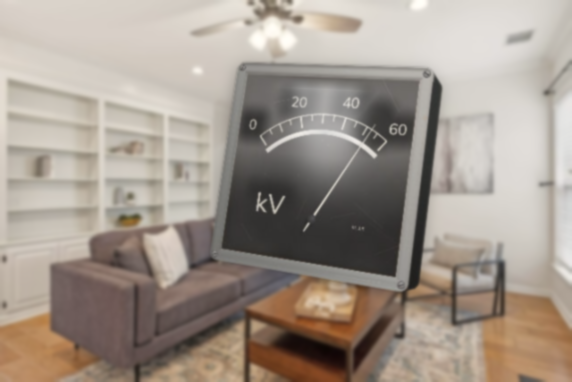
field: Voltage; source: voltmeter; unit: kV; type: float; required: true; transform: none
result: 52.5 kV
